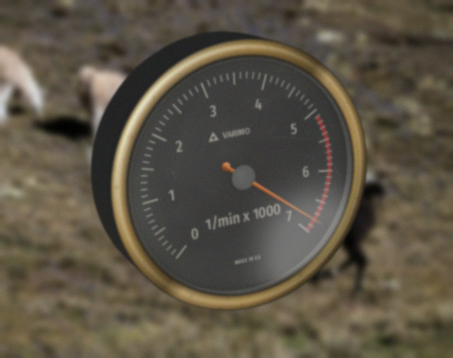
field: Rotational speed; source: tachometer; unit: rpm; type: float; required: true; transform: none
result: 6800 rpm
